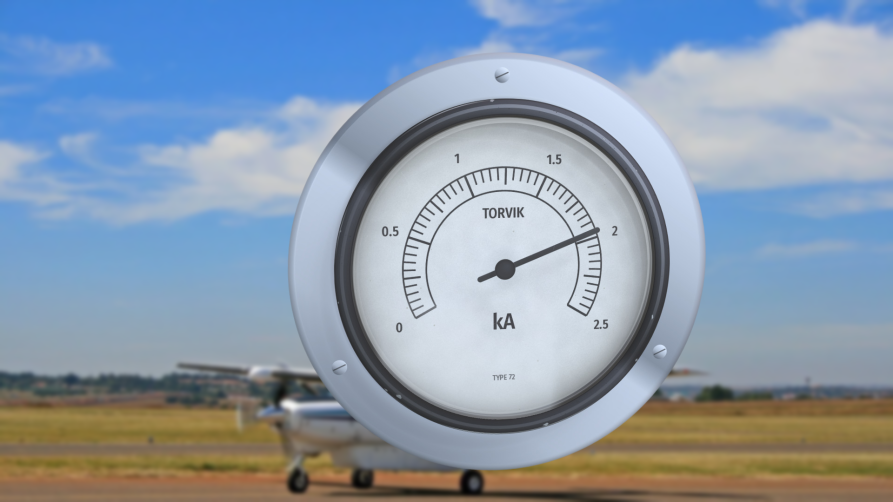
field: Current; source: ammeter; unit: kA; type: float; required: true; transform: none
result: 1.95 kA
